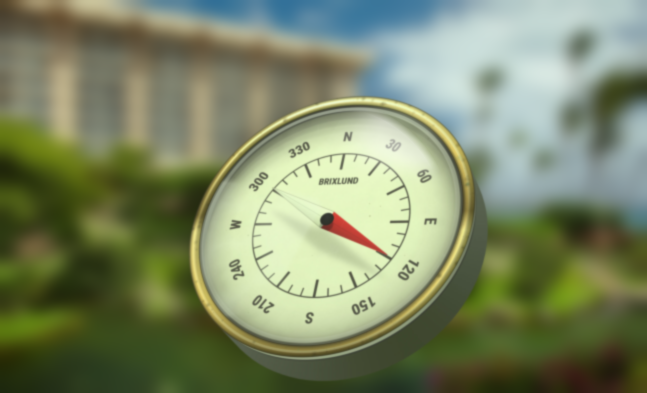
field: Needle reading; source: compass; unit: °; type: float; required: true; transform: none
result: 120 °
